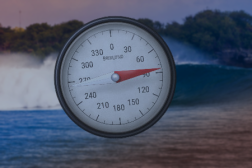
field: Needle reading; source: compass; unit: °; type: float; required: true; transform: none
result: 85 °
